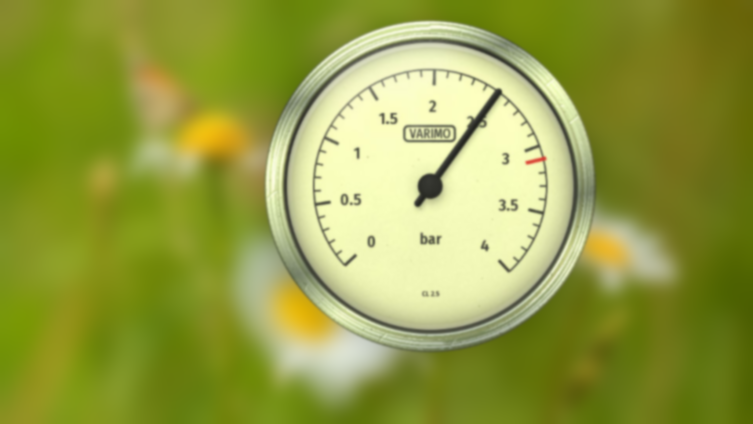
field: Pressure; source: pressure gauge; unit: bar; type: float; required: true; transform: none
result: 2.5 bar
